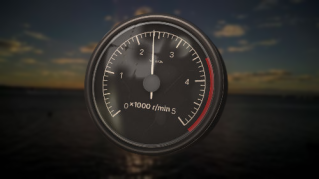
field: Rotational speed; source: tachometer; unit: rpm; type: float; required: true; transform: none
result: 2400 rpm
